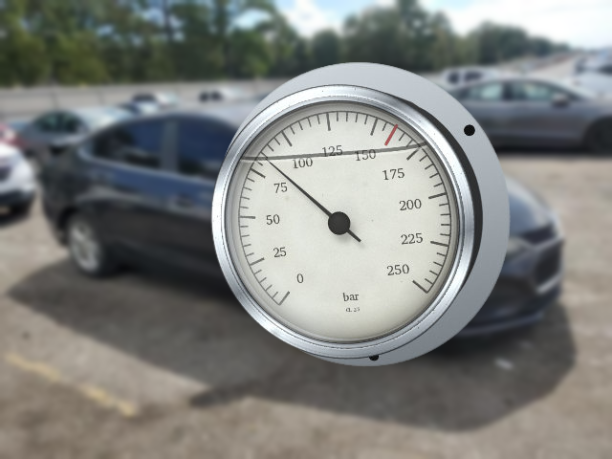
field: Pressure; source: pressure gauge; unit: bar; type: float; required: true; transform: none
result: 85 bar
